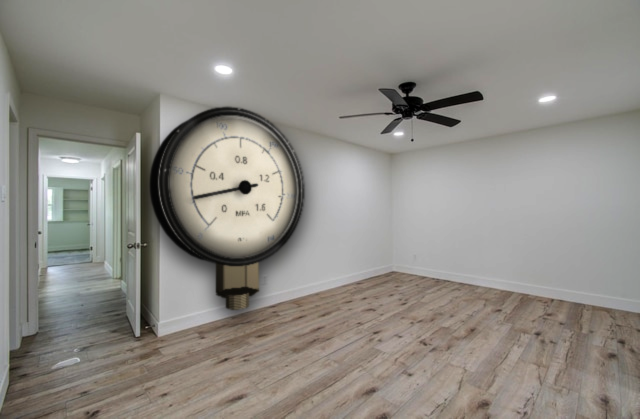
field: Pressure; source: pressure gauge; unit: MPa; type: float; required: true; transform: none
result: 0.2 MPa
